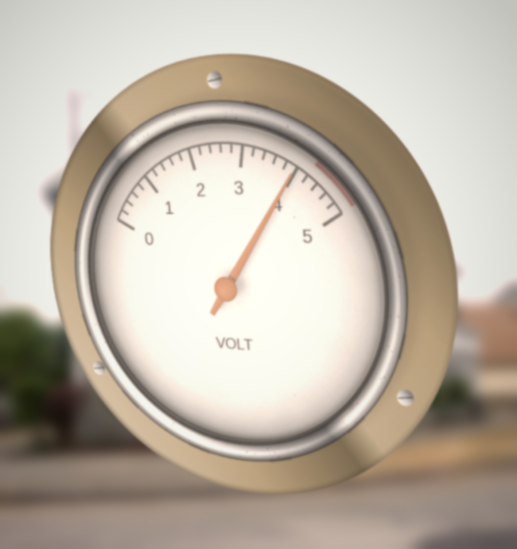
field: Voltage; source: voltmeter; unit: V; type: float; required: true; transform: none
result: 4 V
